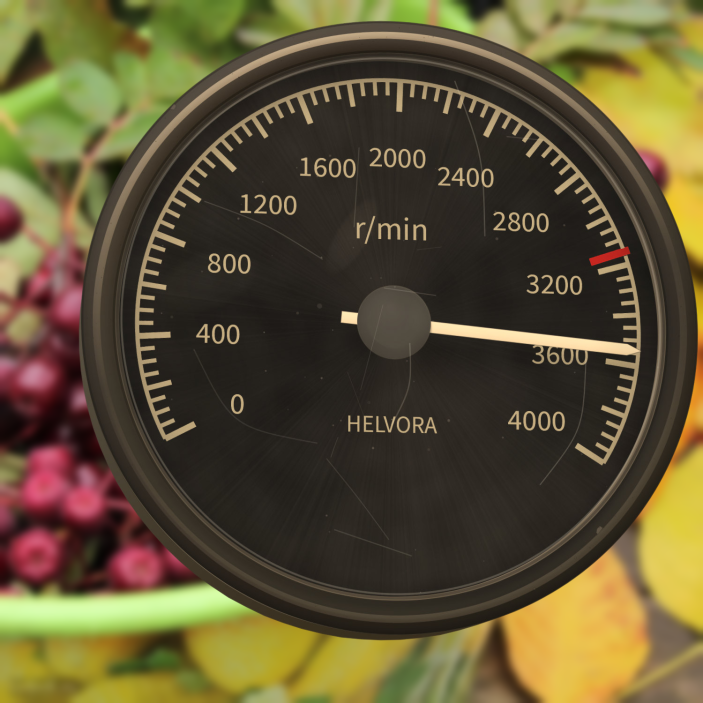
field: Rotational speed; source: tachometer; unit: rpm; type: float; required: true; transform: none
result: 3550 rpm
